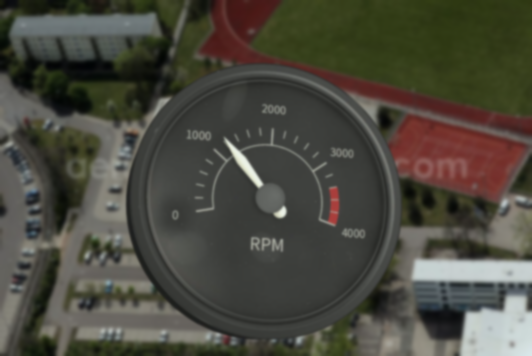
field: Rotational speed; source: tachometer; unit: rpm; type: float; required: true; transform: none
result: 1200 rpm
